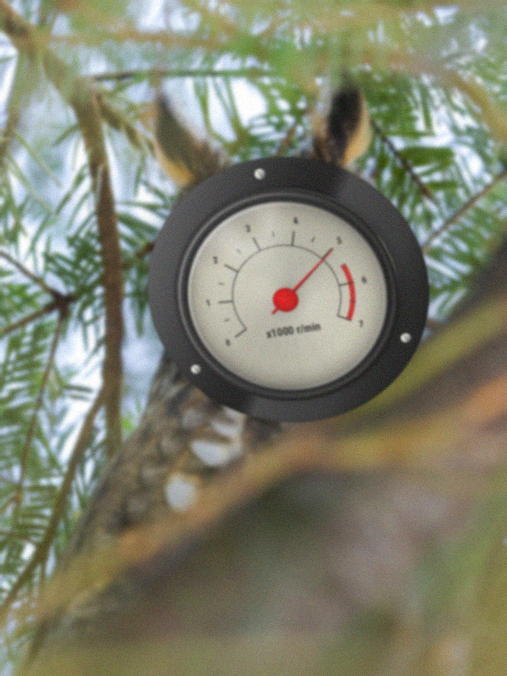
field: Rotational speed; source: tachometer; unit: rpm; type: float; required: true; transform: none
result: 5000 rpm
